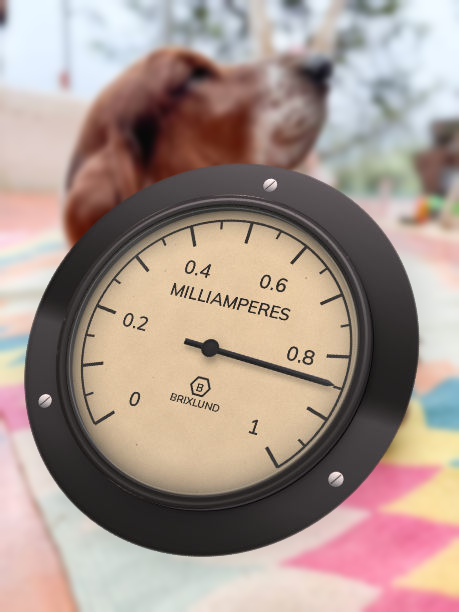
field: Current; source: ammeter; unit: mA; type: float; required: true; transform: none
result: 0.85 mA
